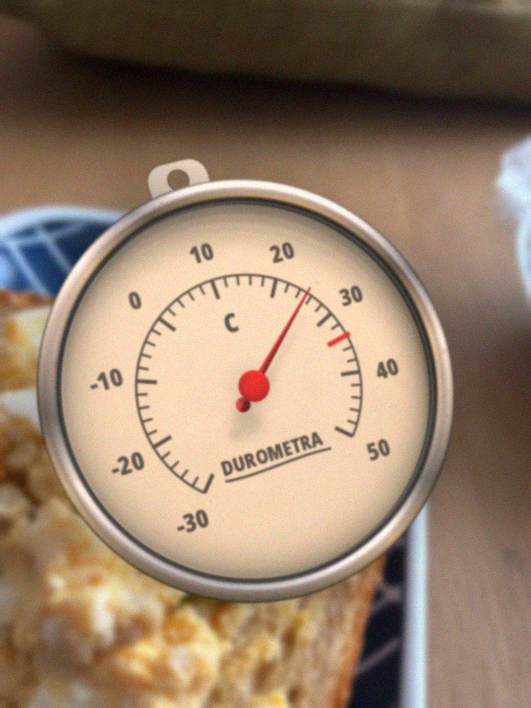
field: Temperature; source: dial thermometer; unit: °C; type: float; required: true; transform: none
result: 25 °C
